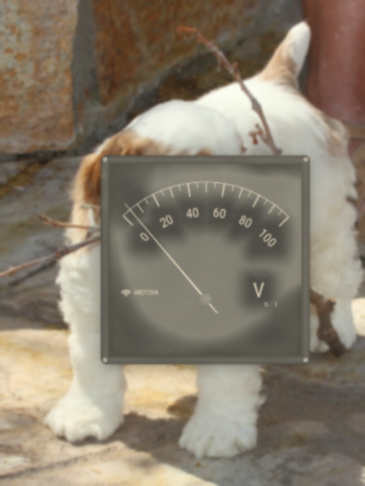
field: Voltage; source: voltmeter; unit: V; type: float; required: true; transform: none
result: 5 V
